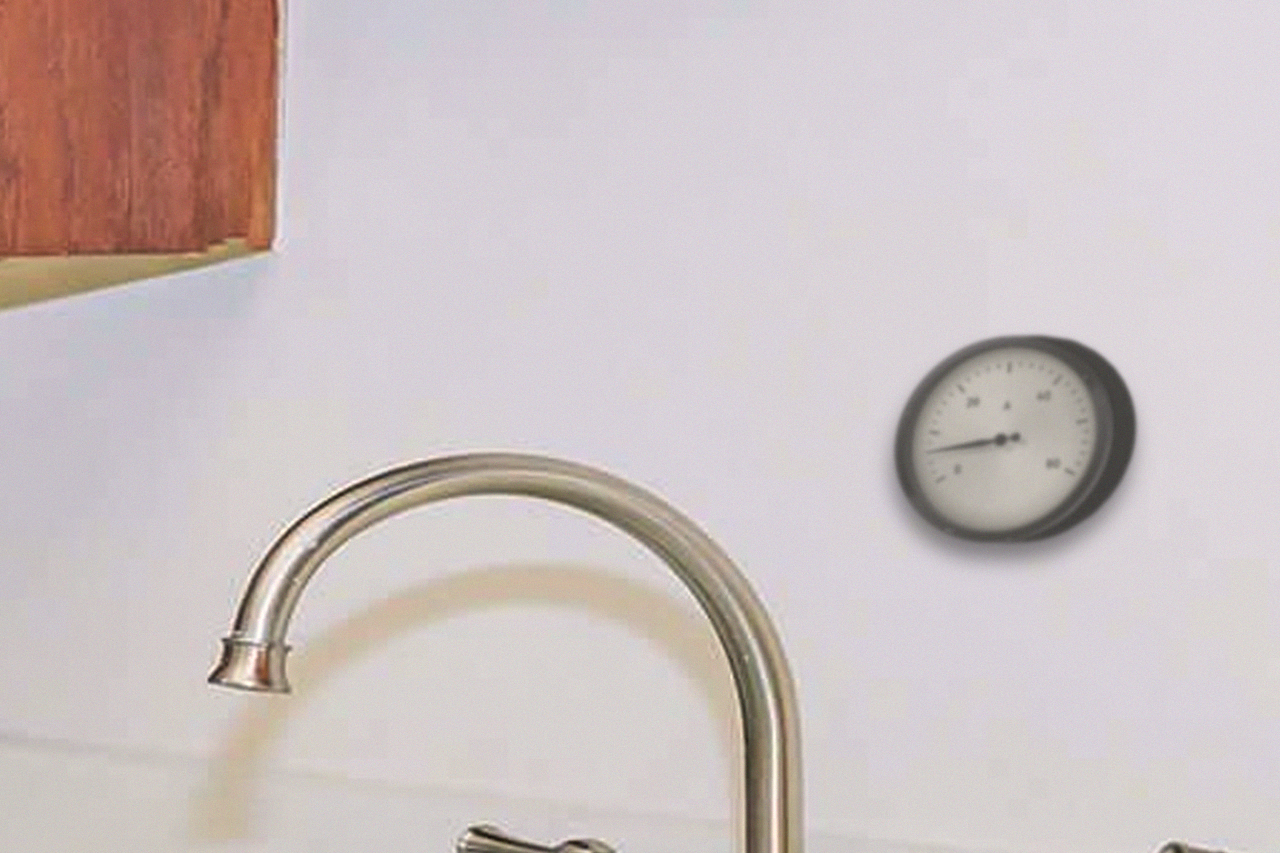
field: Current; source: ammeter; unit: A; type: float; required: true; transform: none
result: 6 A
